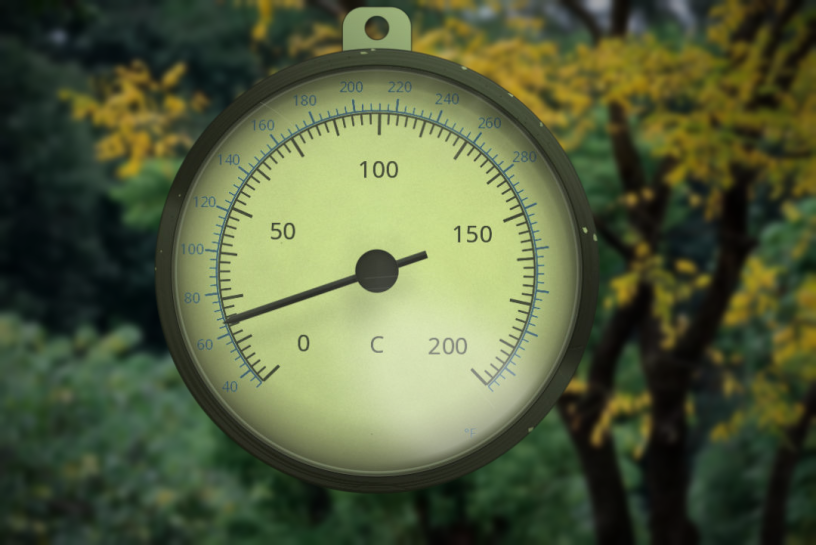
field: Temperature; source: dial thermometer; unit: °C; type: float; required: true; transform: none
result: 18.75 °C
